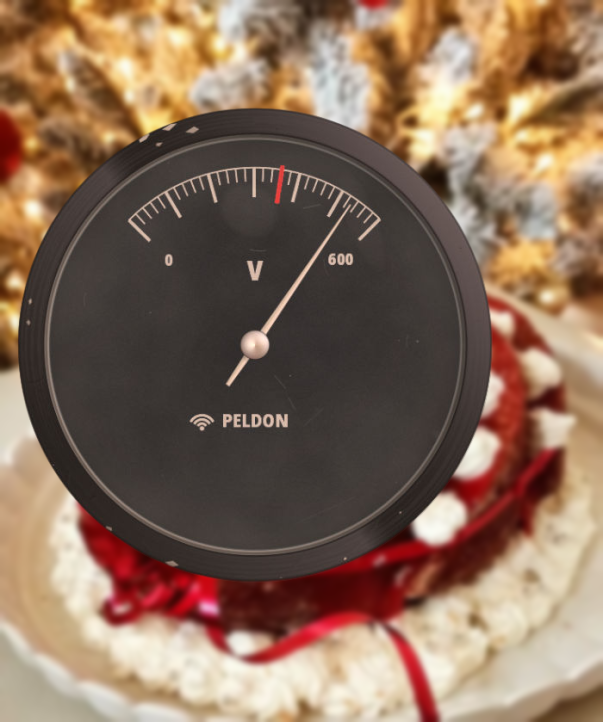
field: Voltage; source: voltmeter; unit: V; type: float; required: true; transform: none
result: 530 V
